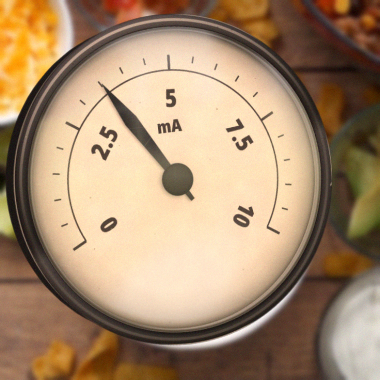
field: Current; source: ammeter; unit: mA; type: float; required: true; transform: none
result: 3.5 mA
